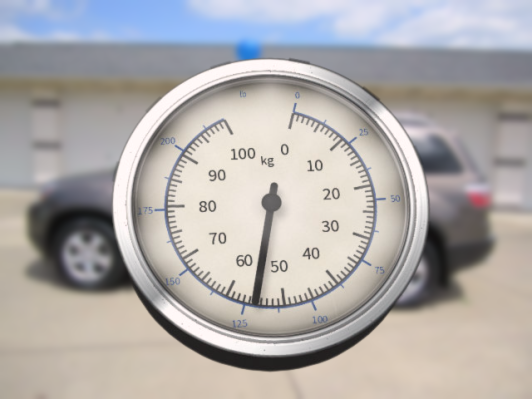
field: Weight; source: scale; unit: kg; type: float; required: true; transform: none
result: 55 kg
